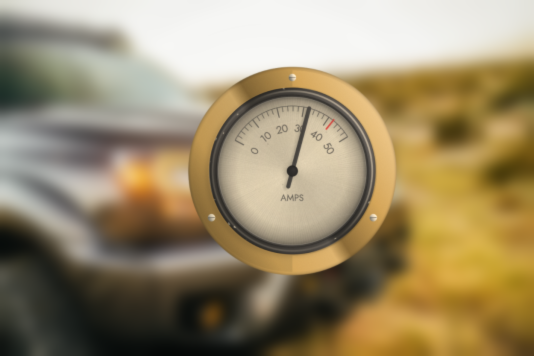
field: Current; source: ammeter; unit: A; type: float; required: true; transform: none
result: 32 A
